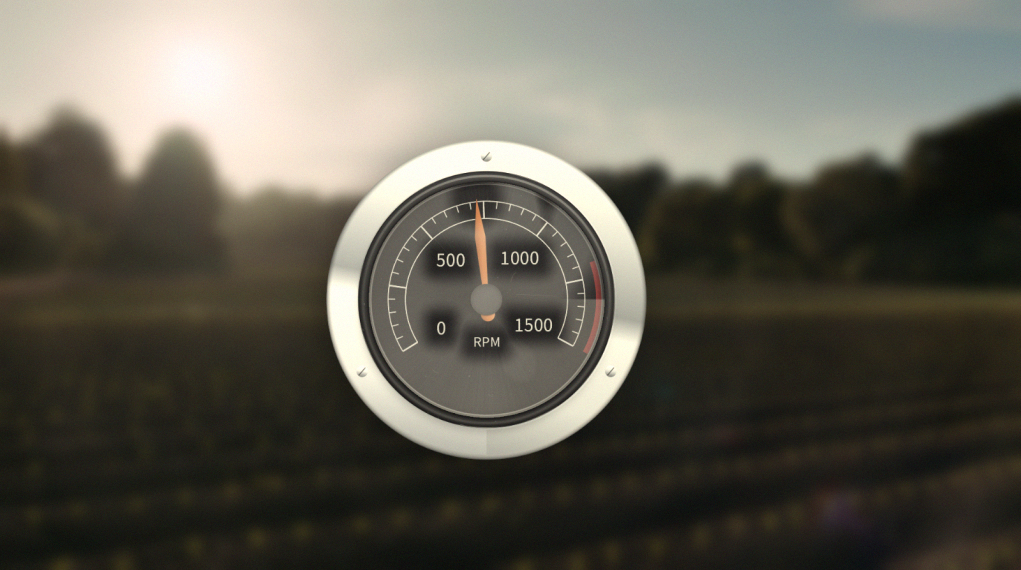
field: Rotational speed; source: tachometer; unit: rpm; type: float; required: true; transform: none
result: 725 rpm
